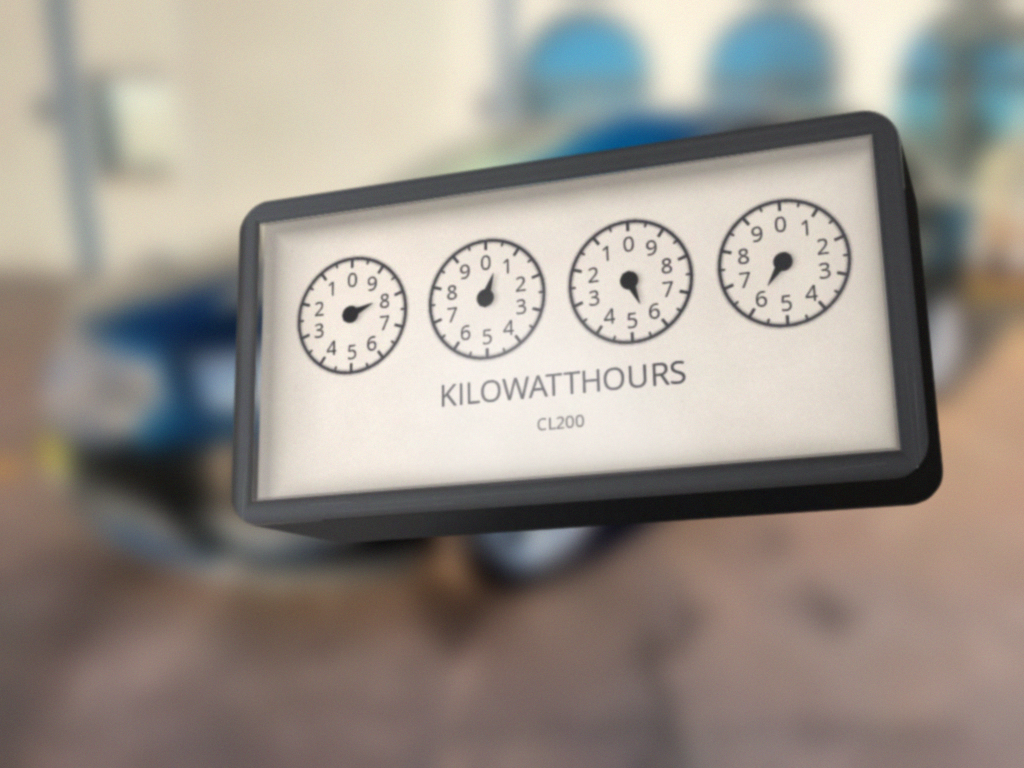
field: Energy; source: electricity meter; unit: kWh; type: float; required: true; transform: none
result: 8056 kWh
